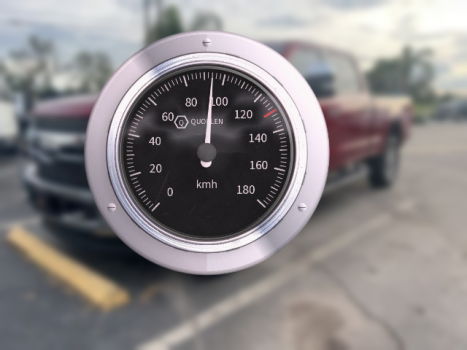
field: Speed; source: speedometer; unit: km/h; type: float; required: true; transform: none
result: 94 km/h
